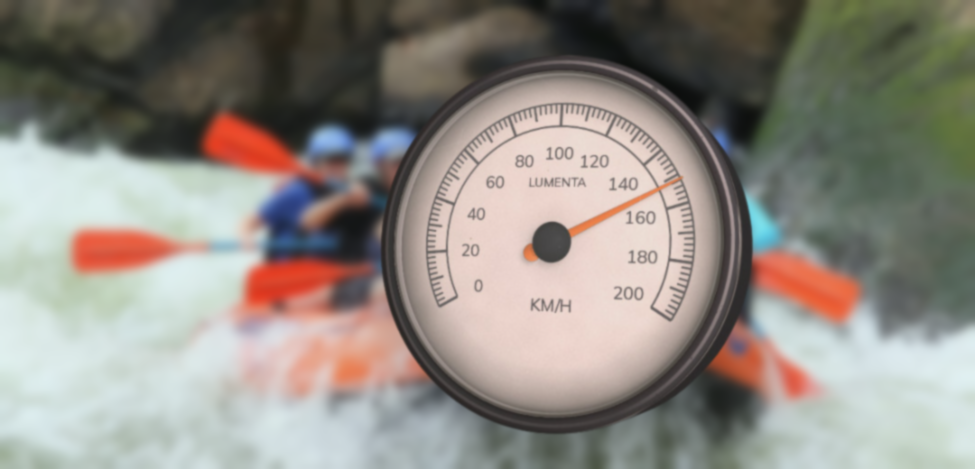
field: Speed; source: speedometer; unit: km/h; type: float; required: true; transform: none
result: 152 km/h
